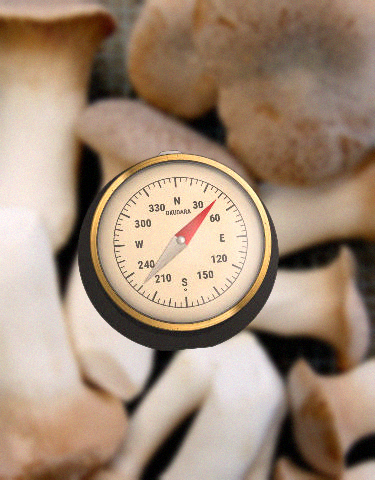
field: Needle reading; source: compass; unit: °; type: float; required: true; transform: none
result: 45 °
